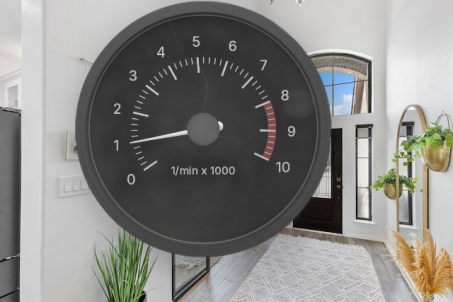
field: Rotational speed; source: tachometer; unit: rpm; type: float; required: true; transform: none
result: 1000 rpm
